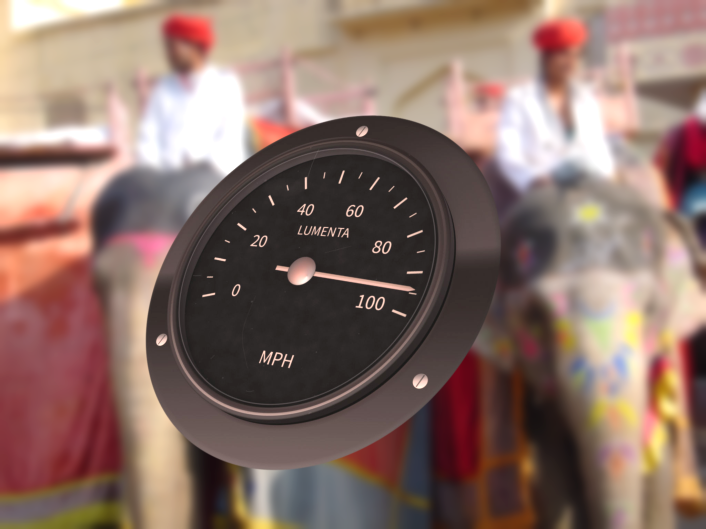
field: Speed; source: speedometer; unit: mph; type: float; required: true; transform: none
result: 95 mph
